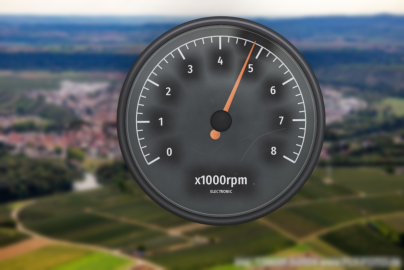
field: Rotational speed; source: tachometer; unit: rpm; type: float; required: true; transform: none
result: 4800 rpm
